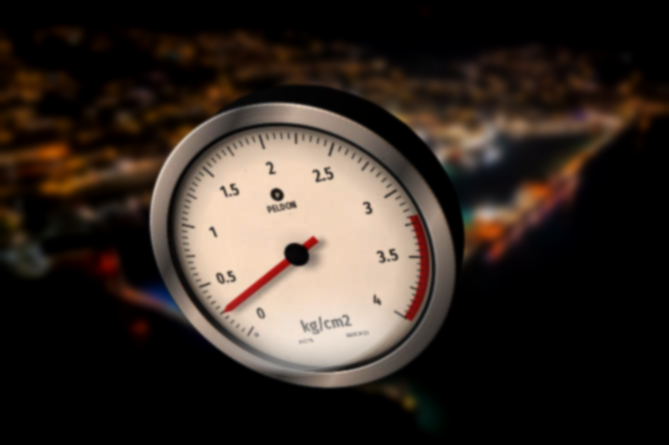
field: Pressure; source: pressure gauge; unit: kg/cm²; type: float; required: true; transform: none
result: 0.25 kg/cm²
